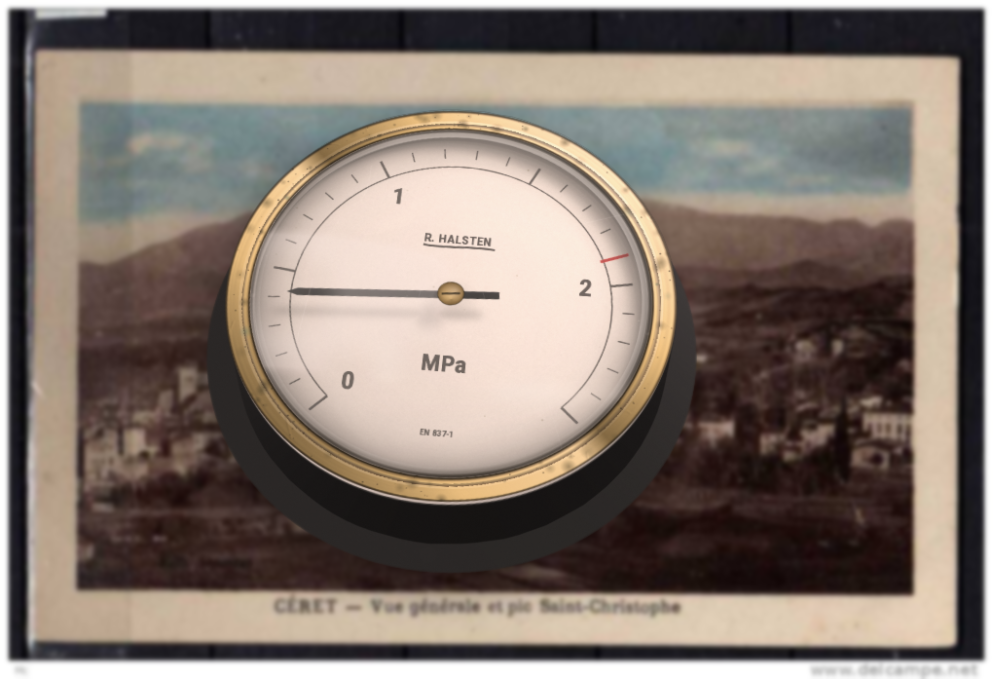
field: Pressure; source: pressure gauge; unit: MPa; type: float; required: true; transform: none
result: 0.4 MPa
